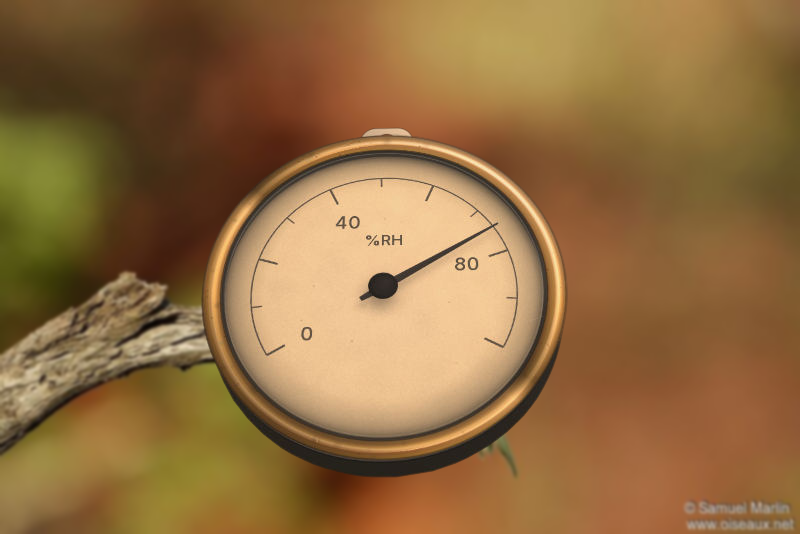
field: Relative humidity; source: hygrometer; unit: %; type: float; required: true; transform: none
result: 75 %
